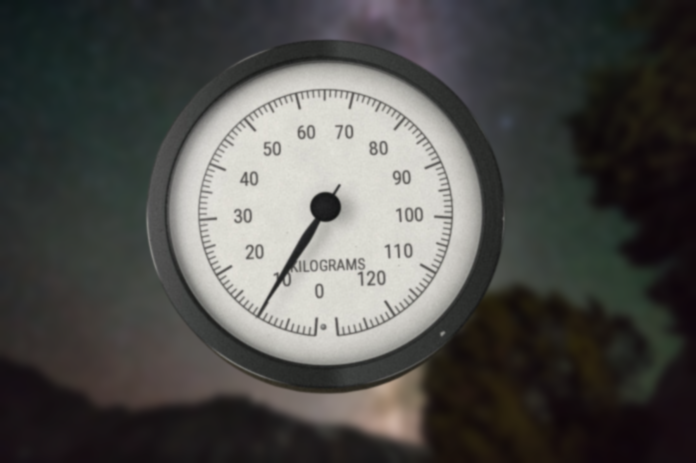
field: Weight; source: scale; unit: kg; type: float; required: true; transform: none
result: 10 kg
